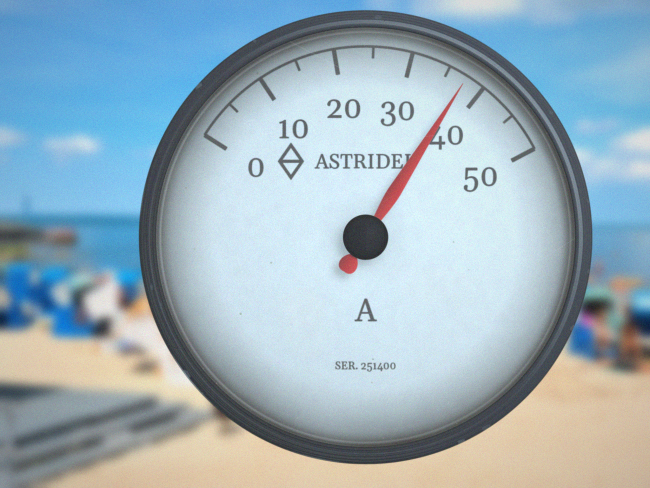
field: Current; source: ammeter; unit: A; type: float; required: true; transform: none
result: 37.5 A
